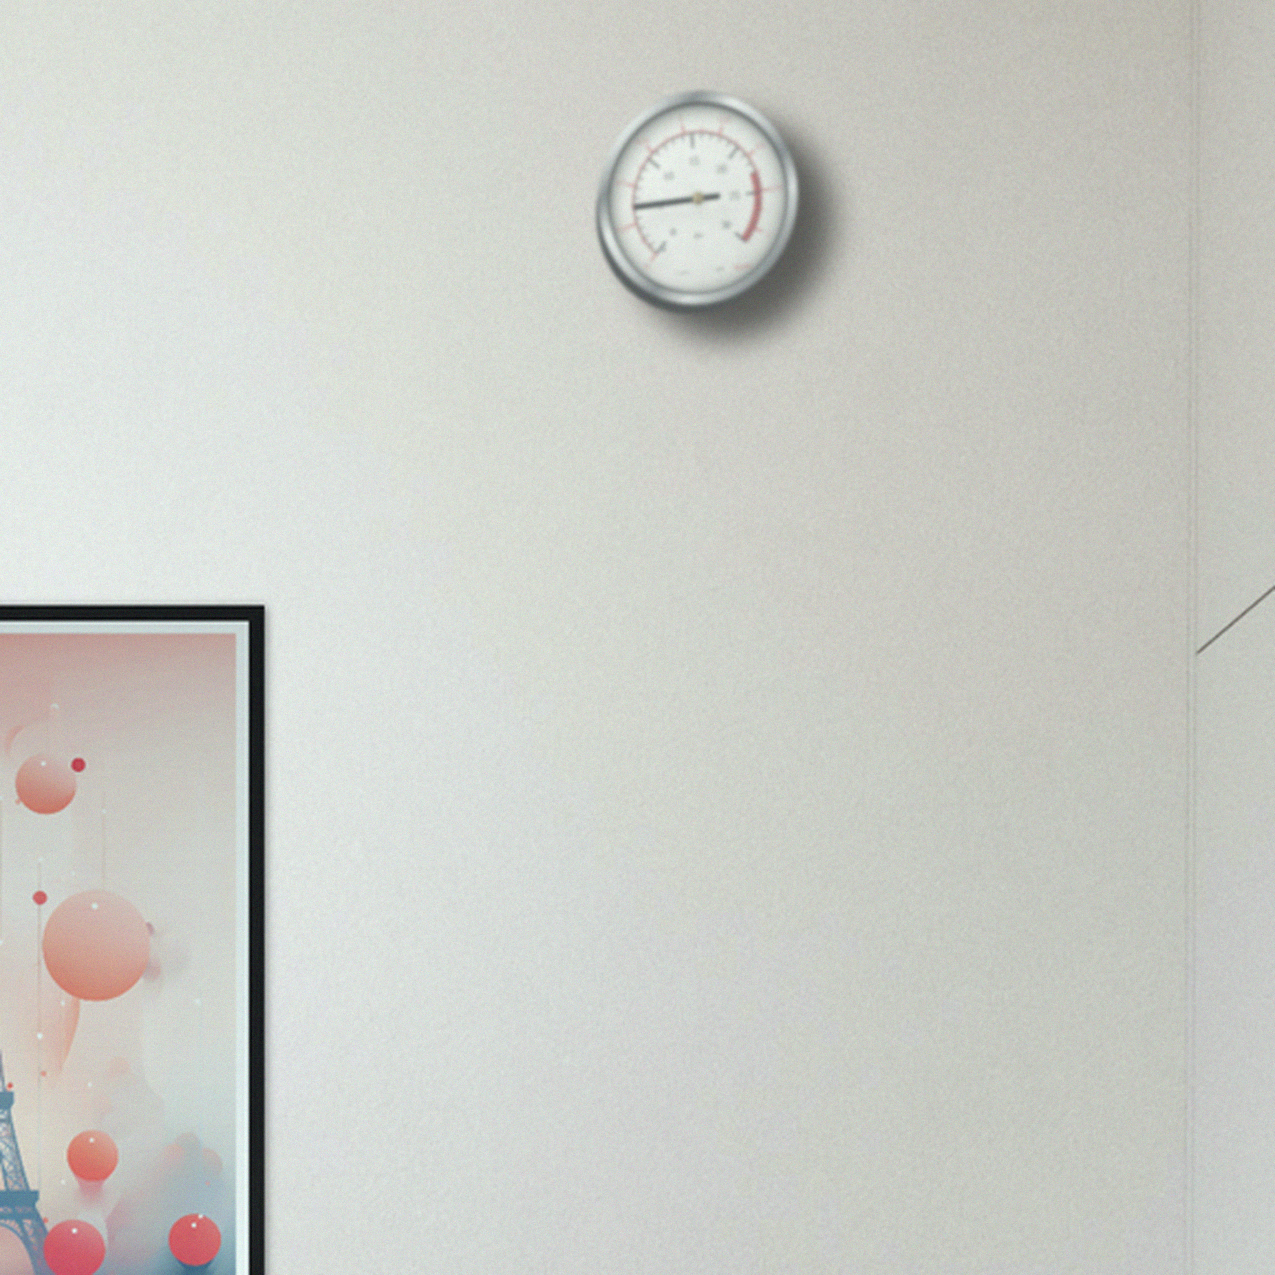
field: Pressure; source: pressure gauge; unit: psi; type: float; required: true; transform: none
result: 5 psi
